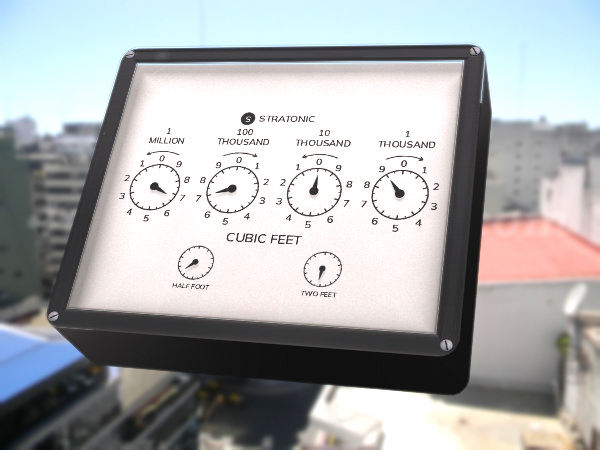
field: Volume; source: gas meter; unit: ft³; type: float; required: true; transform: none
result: 669900 ft³
